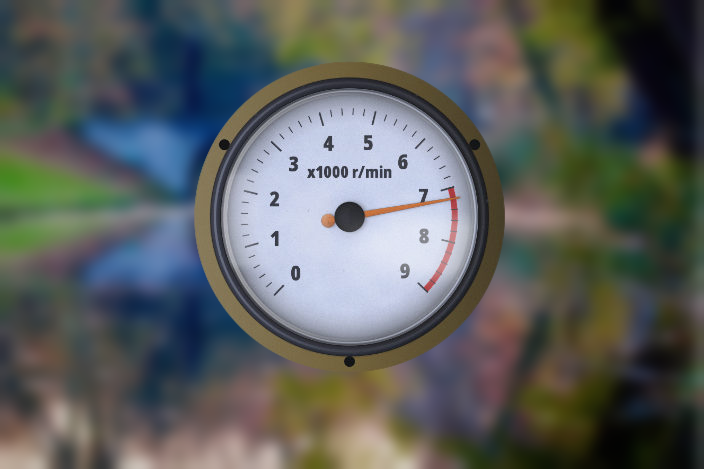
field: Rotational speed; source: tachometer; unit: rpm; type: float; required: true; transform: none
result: 7200 rpm
